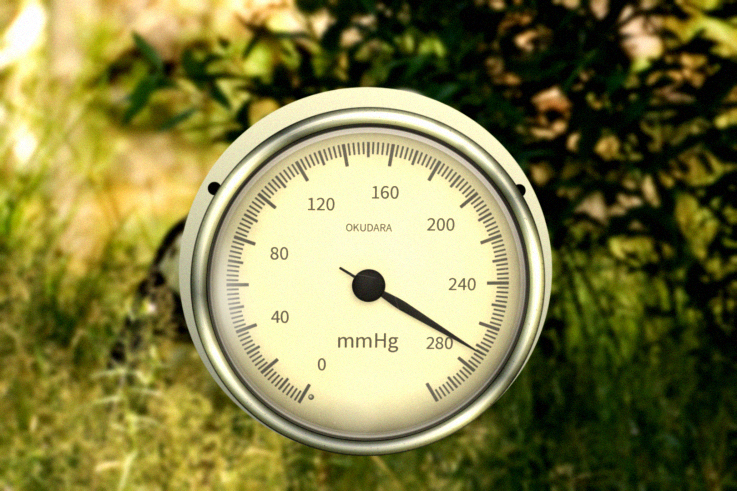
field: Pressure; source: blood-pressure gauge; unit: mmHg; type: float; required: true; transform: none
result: 272 mmHg
